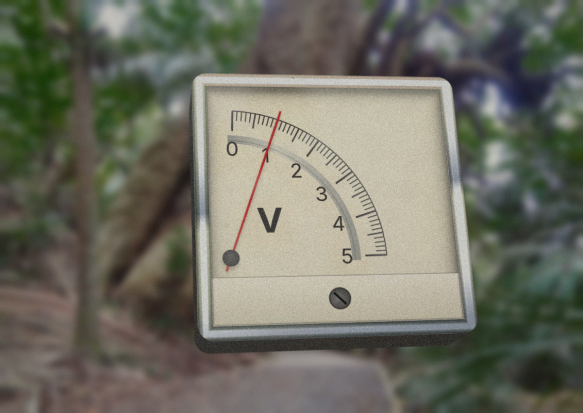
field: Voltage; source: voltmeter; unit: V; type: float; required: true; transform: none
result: 1 V
